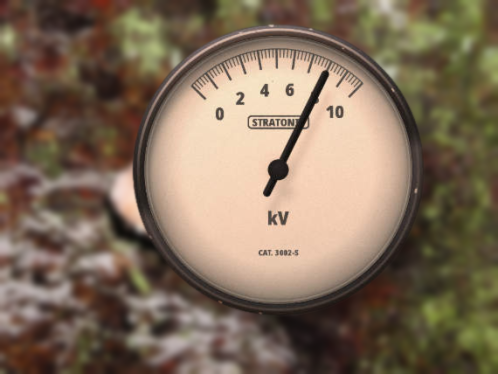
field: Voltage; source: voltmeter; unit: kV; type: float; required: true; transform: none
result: 8 kV
